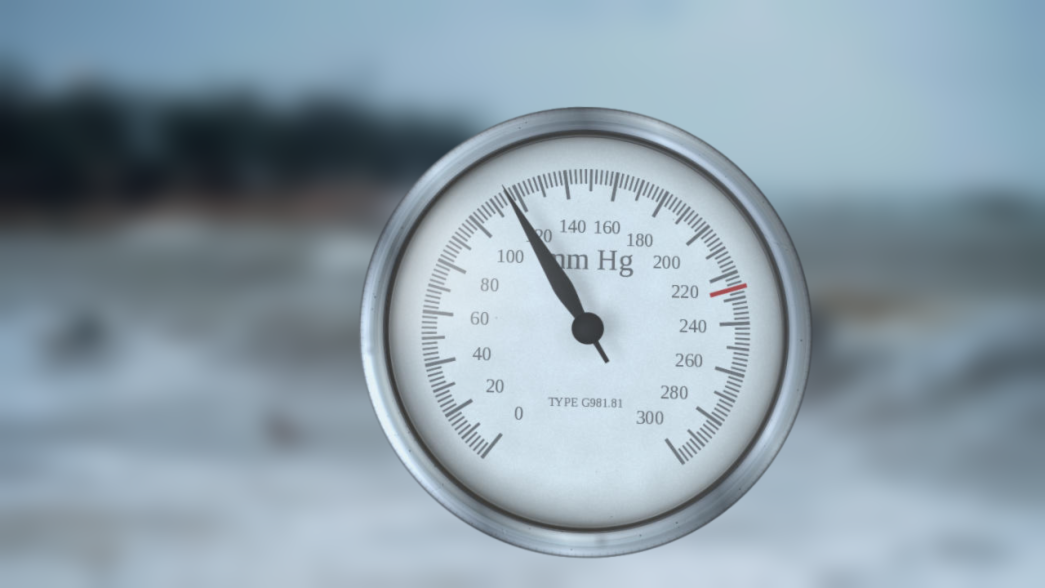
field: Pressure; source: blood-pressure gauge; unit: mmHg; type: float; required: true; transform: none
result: 116 mmHg
